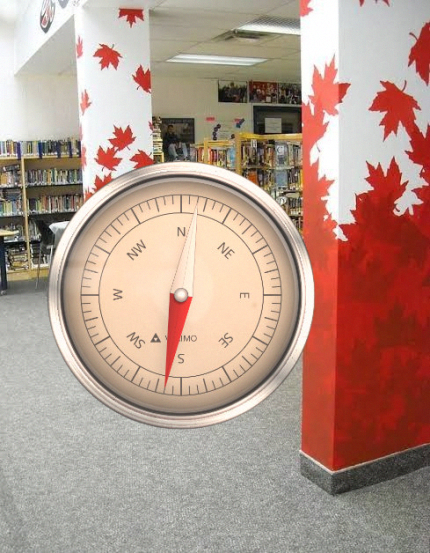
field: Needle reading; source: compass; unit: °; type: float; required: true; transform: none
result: 190 °
